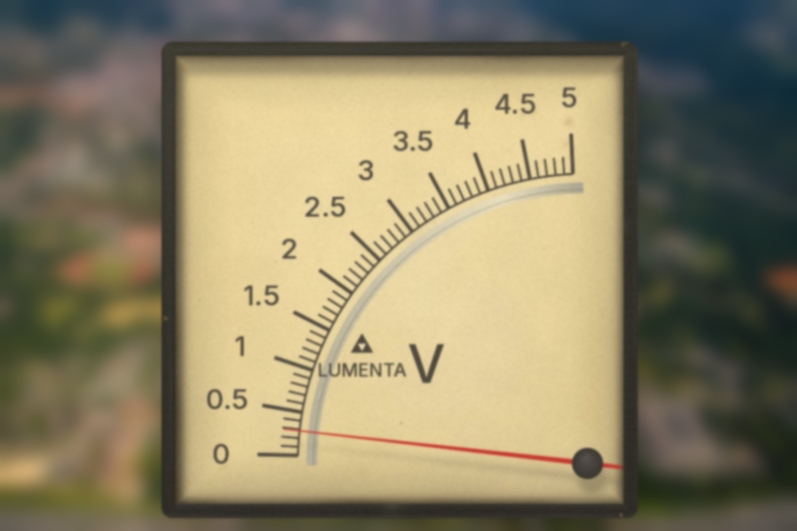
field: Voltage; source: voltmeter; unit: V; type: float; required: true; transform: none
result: 0.3 V
